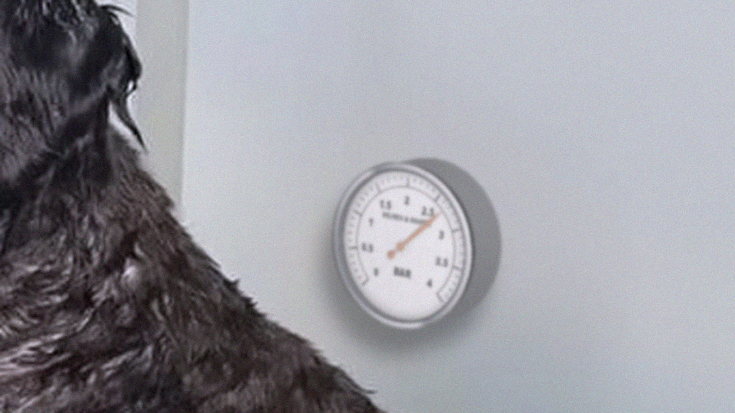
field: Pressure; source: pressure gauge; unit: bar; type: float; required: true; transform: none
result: 2.7 bar
